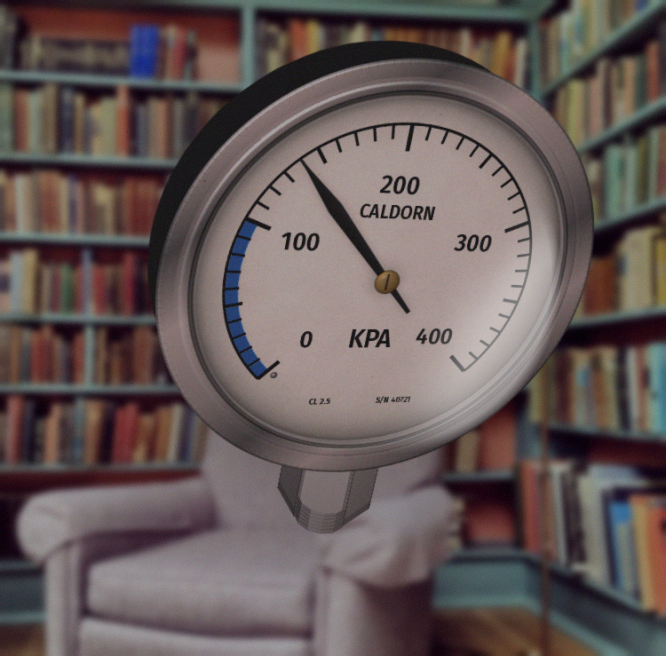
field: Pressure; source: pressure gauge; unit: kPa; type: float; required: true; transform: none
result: 140 kPa
